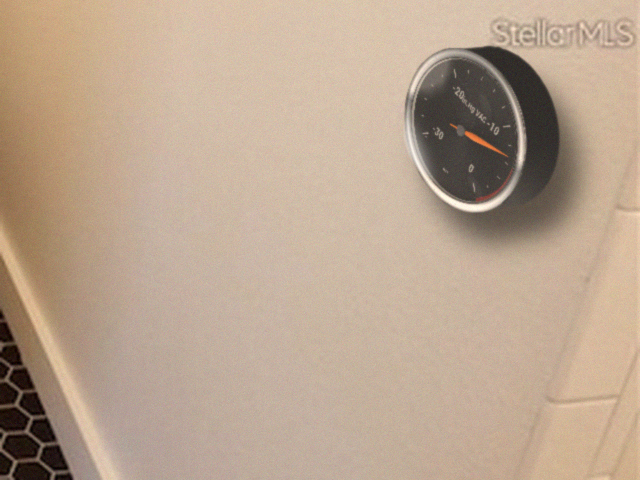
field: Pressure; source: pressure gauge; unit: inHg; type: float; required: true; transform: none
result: -7 inHg
